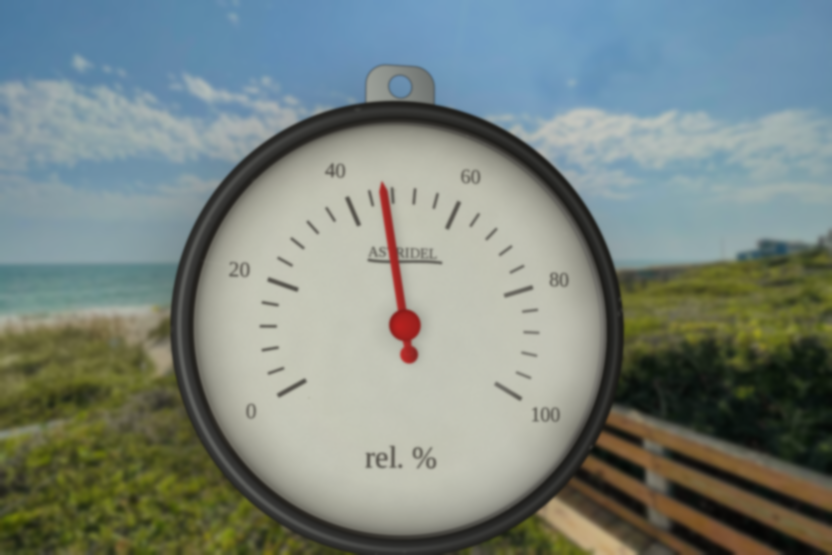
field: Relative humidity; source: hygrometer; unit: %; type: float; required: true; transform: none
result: 46 %
